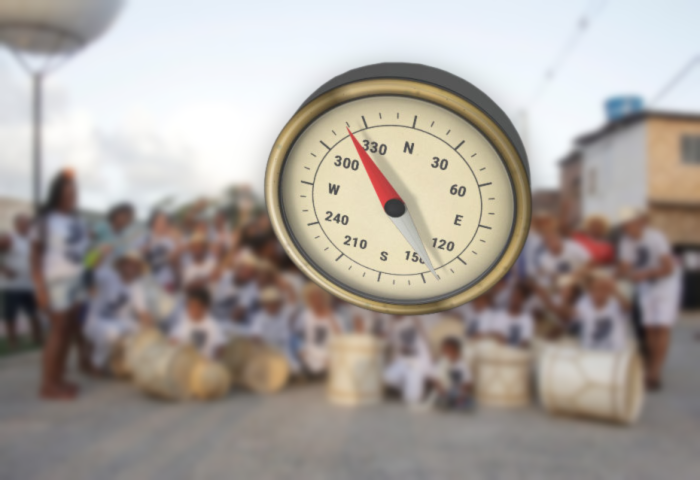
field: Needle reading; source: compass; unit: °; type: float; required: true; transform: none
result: 320 °
